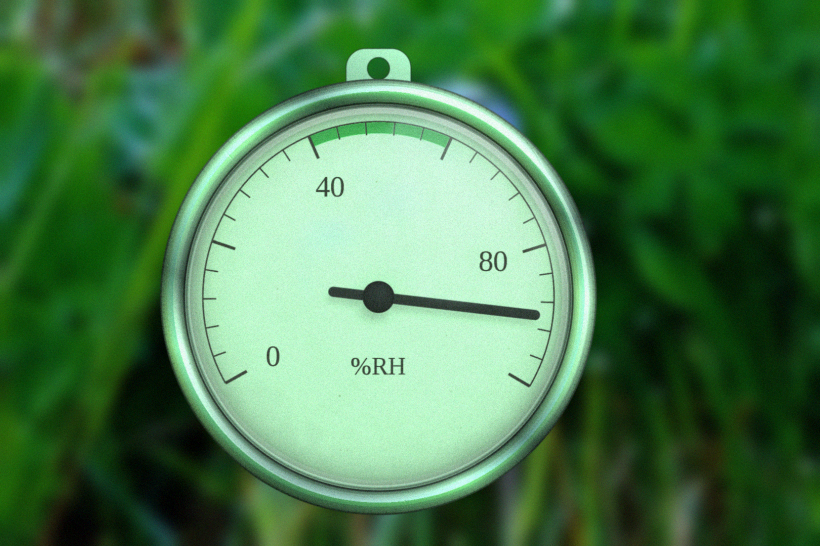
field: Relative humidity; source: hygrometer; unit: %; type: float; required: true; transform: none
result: 90 %
